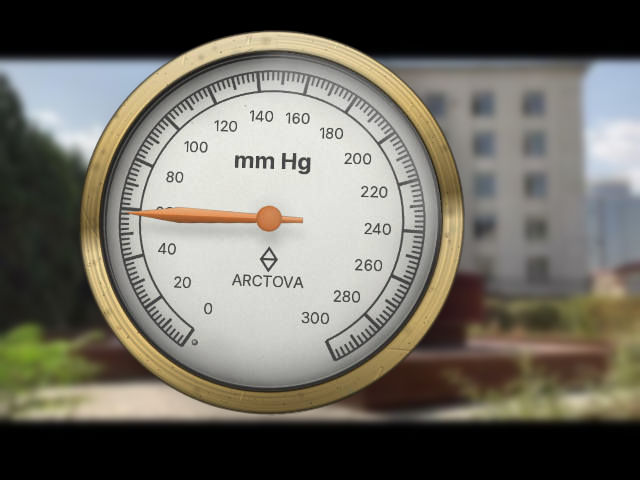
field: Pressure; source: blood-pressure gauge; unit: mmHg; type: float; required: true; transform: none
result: 58 mmHg
